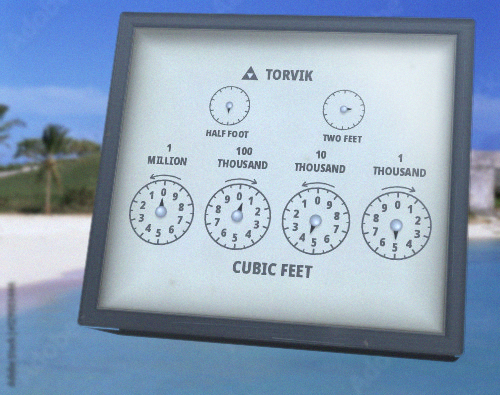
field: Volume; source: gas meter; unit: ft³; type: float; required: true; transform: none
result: 4500 ft³
